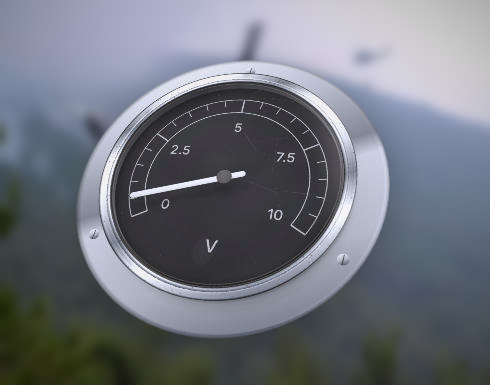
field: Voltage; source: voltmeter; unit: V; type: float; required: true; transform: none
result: 0.5 V
